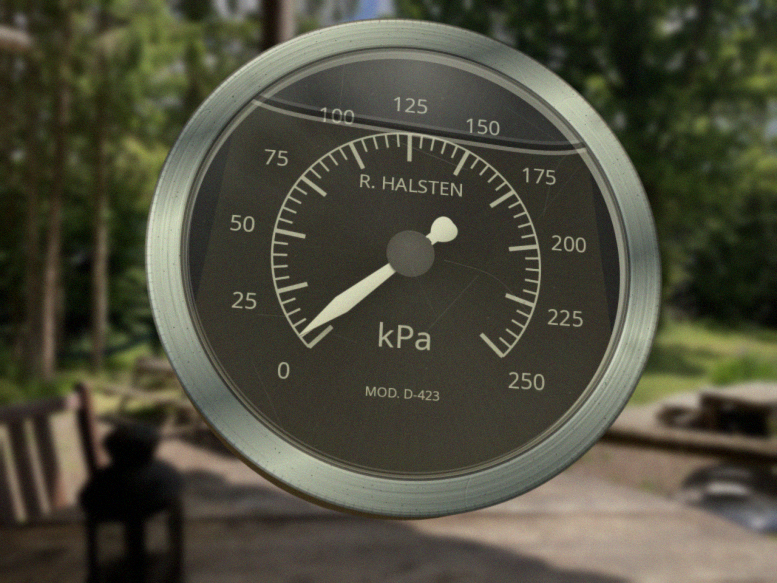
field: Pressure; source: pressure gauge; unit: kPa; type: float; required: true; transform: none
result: 5 kPa
